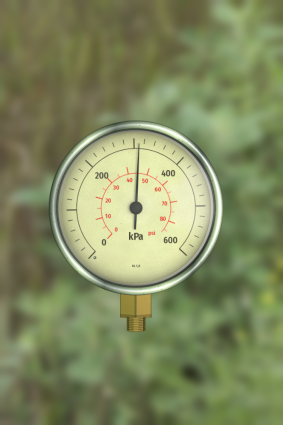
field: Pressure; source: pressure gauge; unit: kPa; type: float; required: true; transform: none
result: 310 kPa
